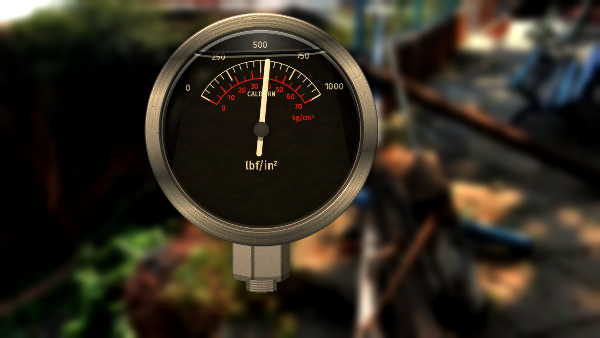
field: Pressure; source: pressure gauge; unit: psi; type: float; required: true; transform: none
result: 550 psi
